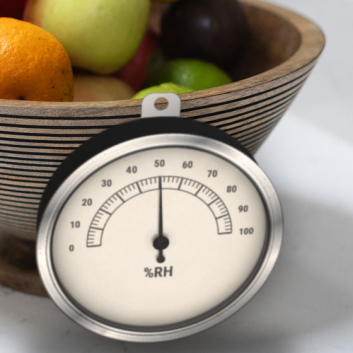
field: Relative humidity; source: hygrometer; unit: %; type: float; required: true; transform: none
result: 50 %
